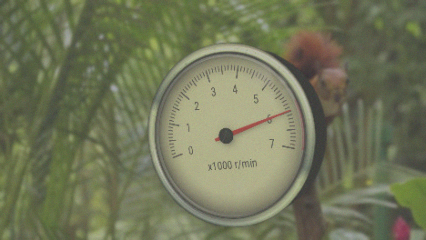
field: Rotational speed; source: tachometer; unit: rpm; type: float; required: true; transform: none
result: 6000 rpm
